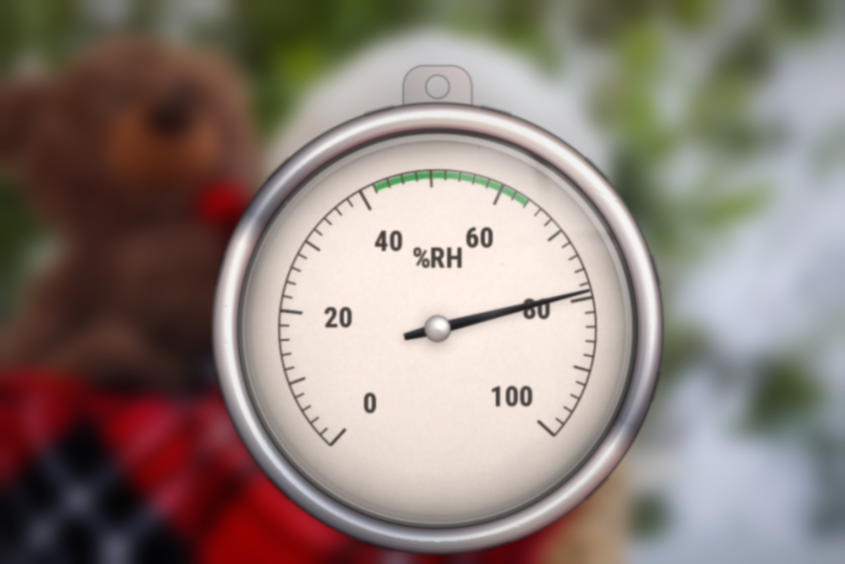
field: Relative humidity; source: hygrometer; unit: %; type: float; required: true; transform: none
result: 79 %
